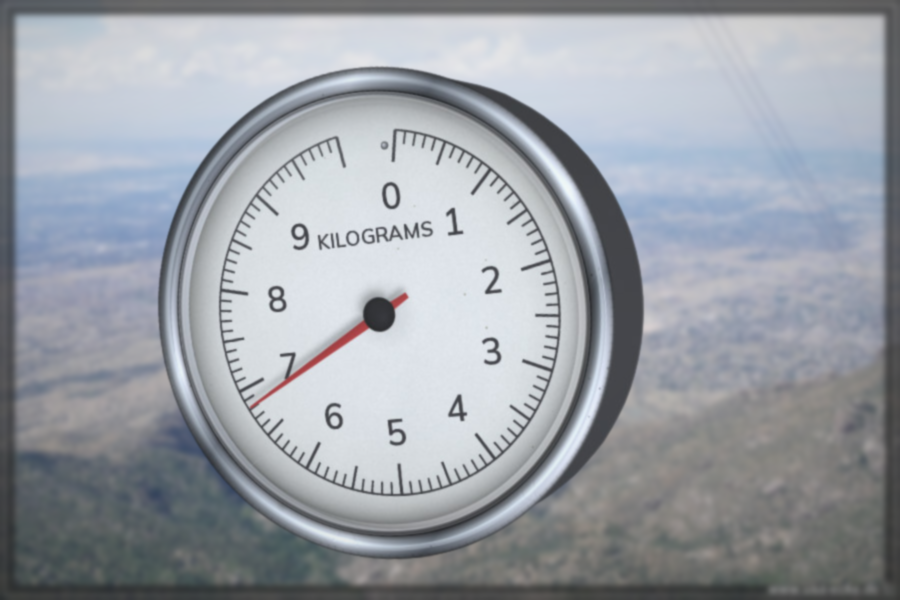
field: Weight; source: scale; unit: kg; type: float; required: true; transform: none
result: 6.8 kg
